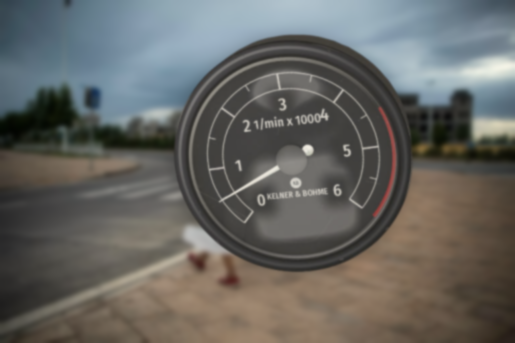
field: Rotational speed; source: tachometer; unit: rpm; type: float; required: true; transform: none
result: 500 rpm
